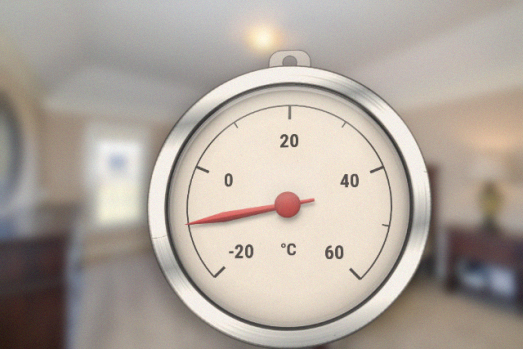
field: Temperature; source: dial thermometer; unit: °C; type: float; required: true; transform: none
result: -10 °C
